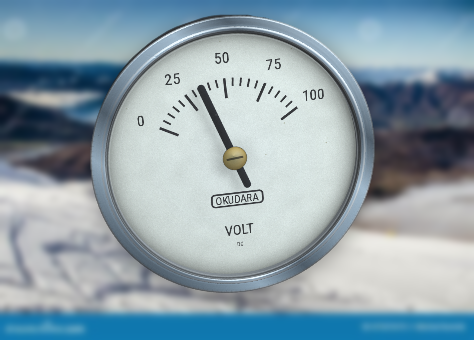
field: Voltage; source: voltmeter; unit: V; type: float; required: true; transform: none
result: 35 V
